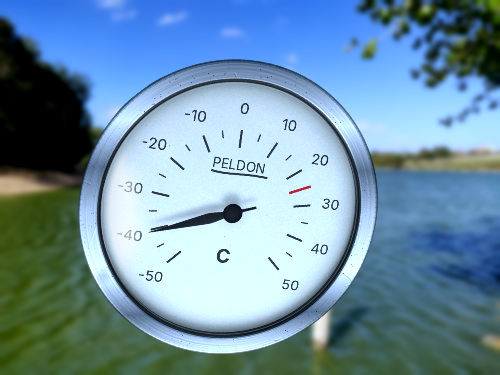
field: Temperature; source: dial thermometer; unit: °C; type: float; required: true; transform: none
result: -40 °C
